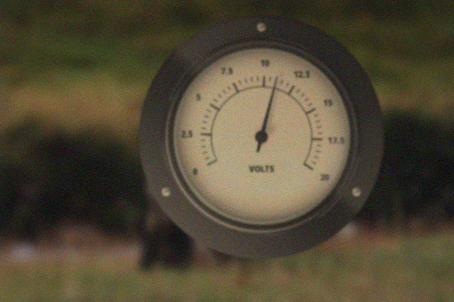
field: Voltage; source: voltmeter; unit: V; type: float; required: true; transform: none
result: 11 V
